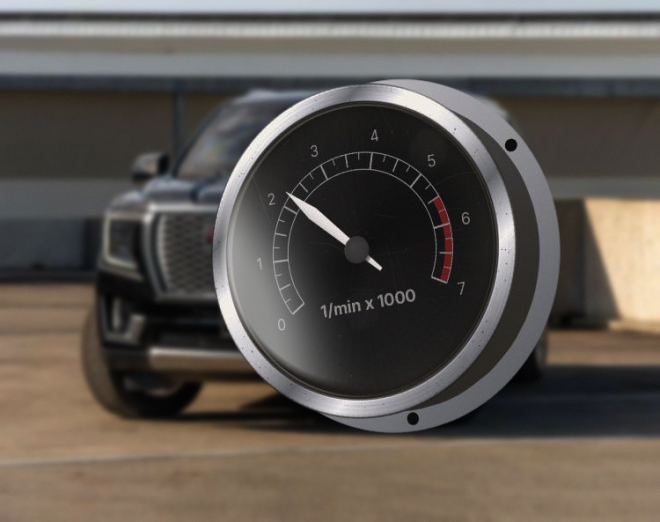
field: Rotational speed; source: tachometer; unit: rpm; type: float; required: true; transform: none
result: 2250 rpm
